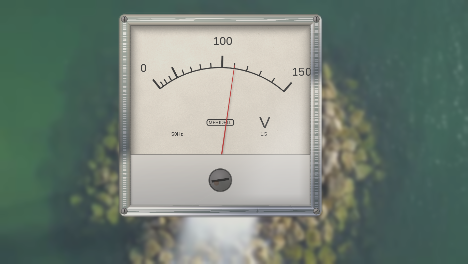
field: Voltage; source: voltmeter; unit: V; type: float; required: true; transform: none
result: 110 V
